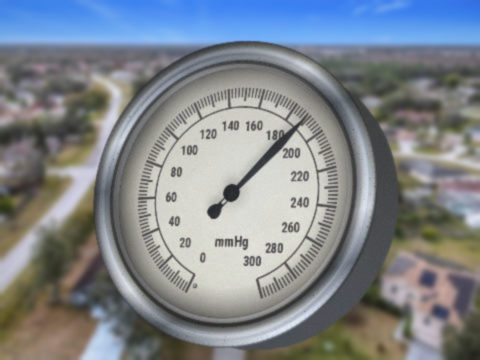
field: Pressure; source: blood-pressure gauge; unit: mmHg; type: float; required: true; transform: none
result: 190 mmHg
